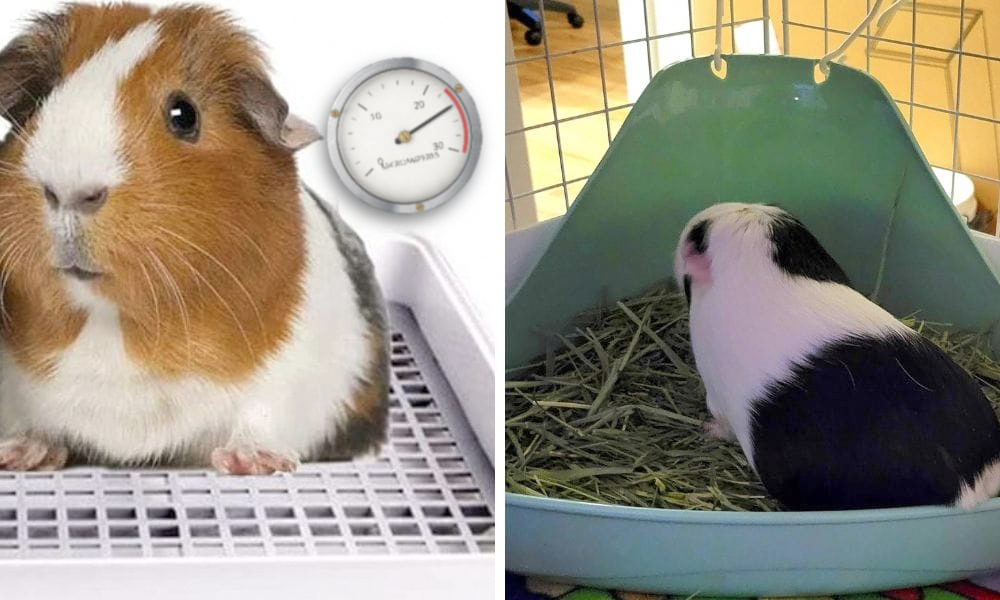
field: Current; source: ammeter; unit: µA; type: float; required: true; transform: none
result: 24 µA
